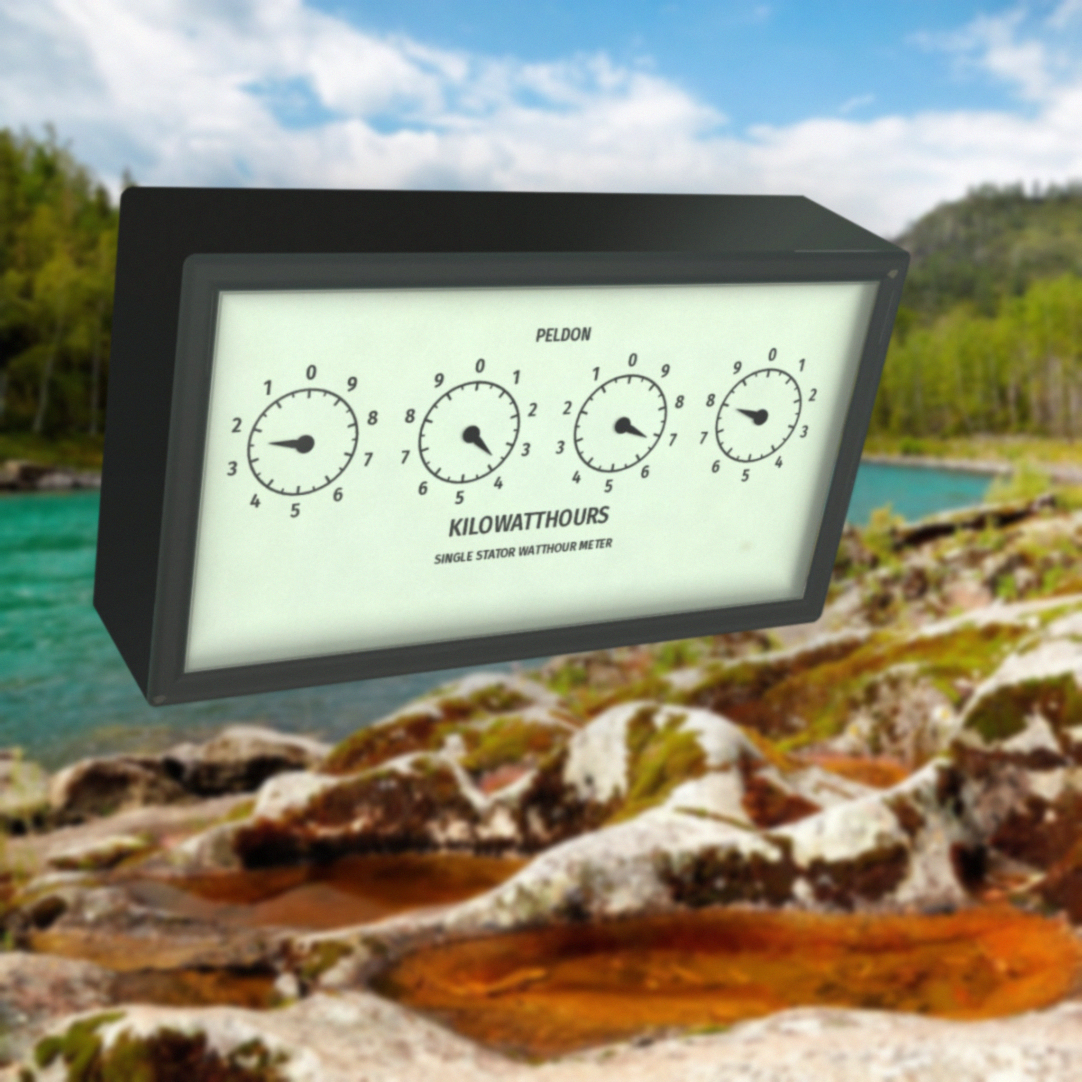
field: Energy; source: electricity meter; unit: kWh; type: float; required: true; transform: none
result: 2368 kWh
